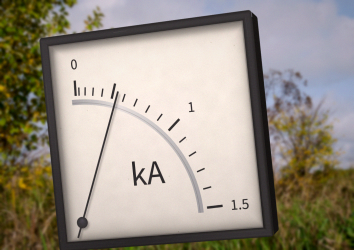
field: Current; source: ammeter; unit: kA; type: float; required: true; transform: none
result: 0.55 kA
